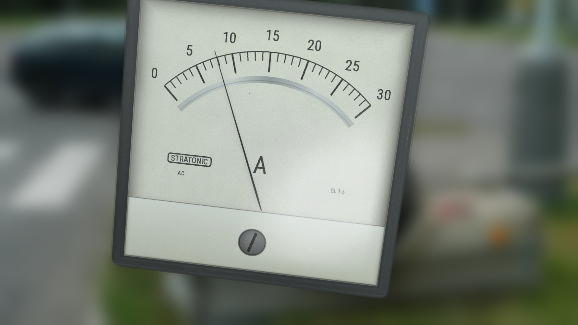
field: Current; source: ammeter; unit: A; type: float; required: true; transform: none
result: 8 A
